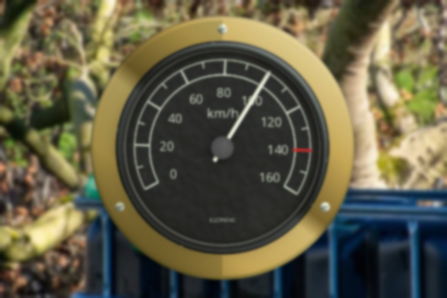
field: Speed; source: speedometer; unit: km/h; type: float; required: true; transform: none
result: 100 km/h
